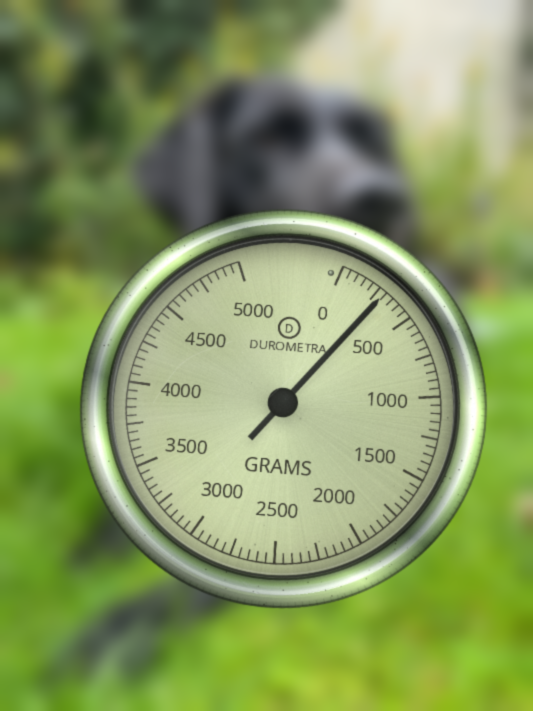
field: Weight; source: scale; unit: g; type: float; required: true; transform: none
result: 300 g
